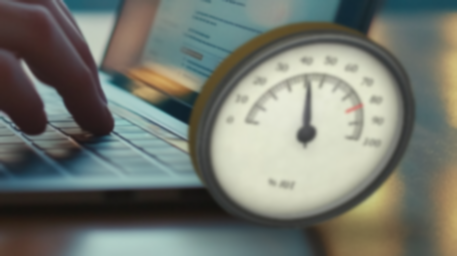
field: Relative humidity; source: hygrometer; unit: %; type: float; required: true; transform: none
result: 40 %
